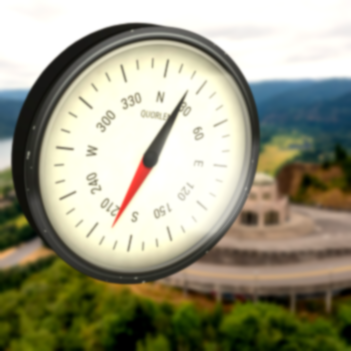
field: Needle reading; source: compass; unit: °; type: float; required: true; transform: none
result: 200 °
